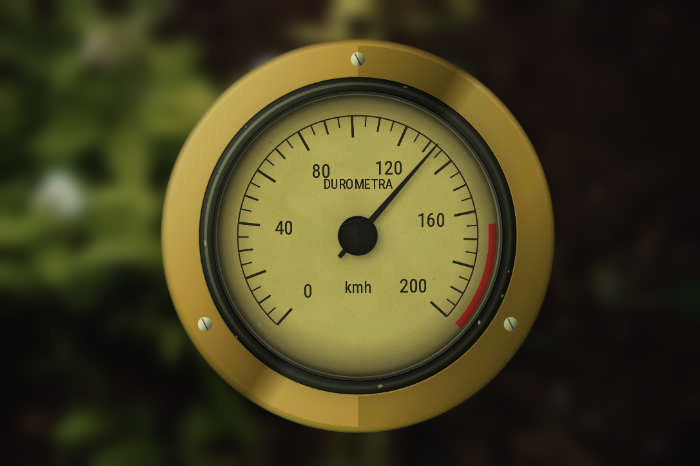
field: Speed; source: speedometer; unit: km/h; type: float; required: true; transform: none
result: 132.5 km/h
